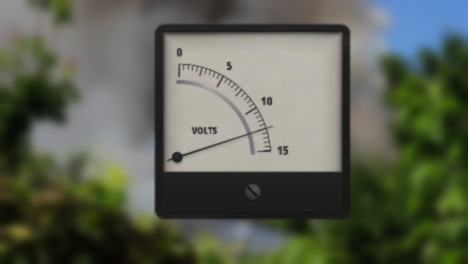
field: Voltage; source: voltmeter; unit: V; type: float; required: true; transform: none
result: 12.5 V
